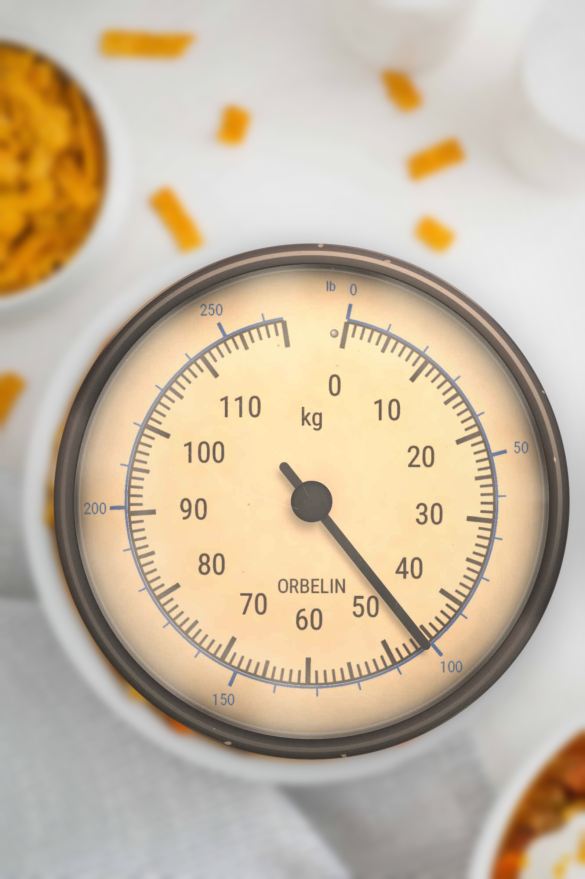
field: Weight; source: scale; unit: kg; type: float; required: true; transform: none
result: 46 kg
